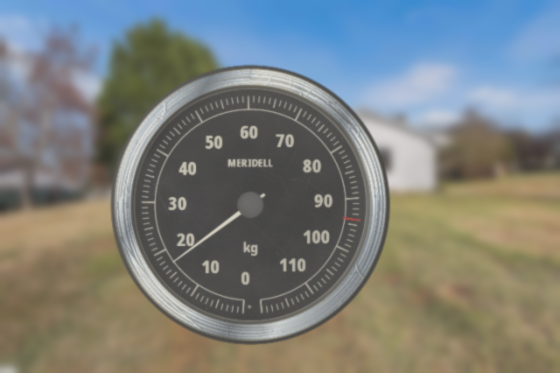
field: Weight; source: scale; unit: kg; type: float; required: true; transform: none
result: 17 kg
